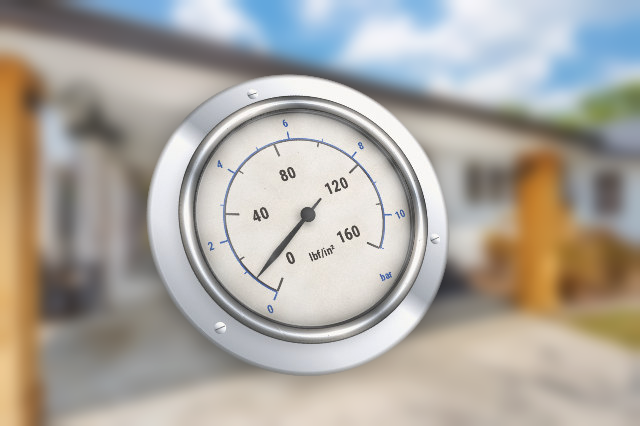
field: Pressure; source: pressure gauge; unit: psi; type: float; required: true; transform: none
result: 10 psi
